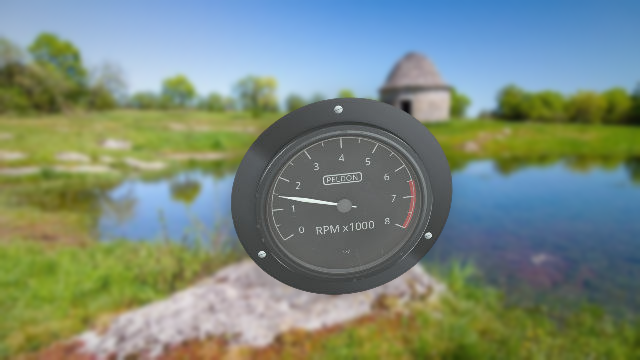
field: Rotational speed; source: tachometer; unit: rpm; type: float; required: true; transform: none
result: 1500 rpm
